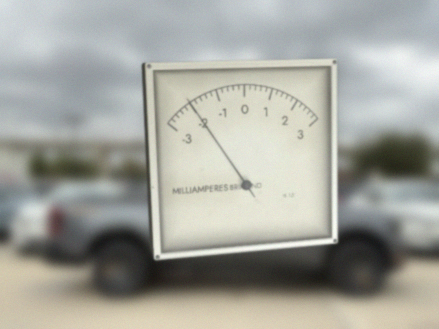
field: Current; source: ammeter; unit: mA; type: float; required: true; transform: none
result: -2 mA
